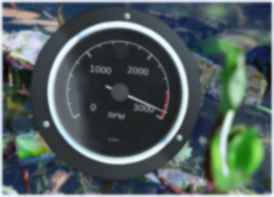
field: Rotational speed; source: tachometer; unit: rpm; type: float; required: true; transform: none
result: 2900 rpm
